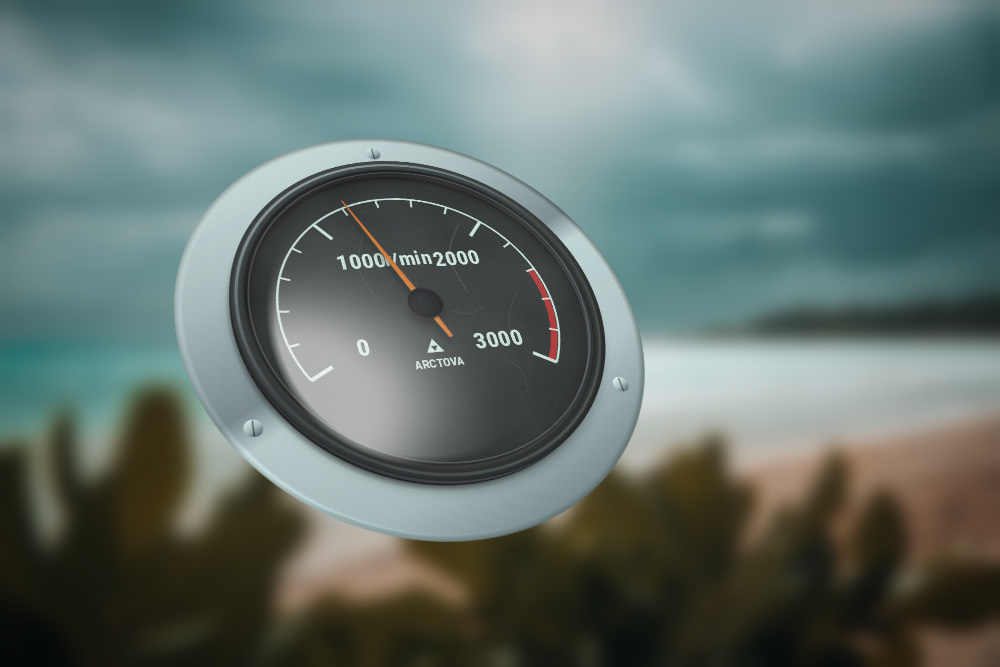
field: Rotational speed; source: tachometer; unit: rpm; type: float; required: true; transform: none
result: 1200 rpm
